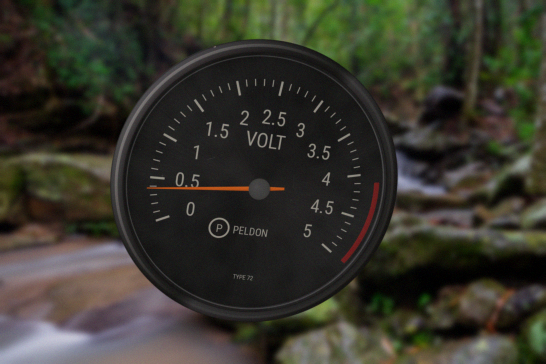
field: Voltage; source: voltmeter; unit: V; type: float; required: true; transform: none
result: 0.4 V
